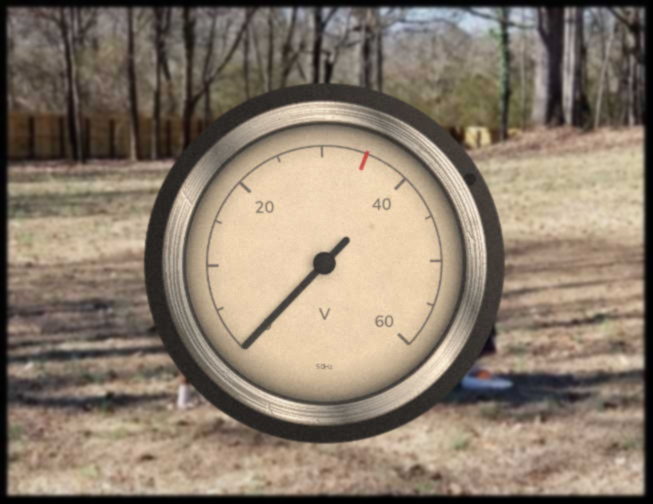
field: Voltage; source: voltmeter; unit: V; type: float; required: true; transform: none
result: 0 V
